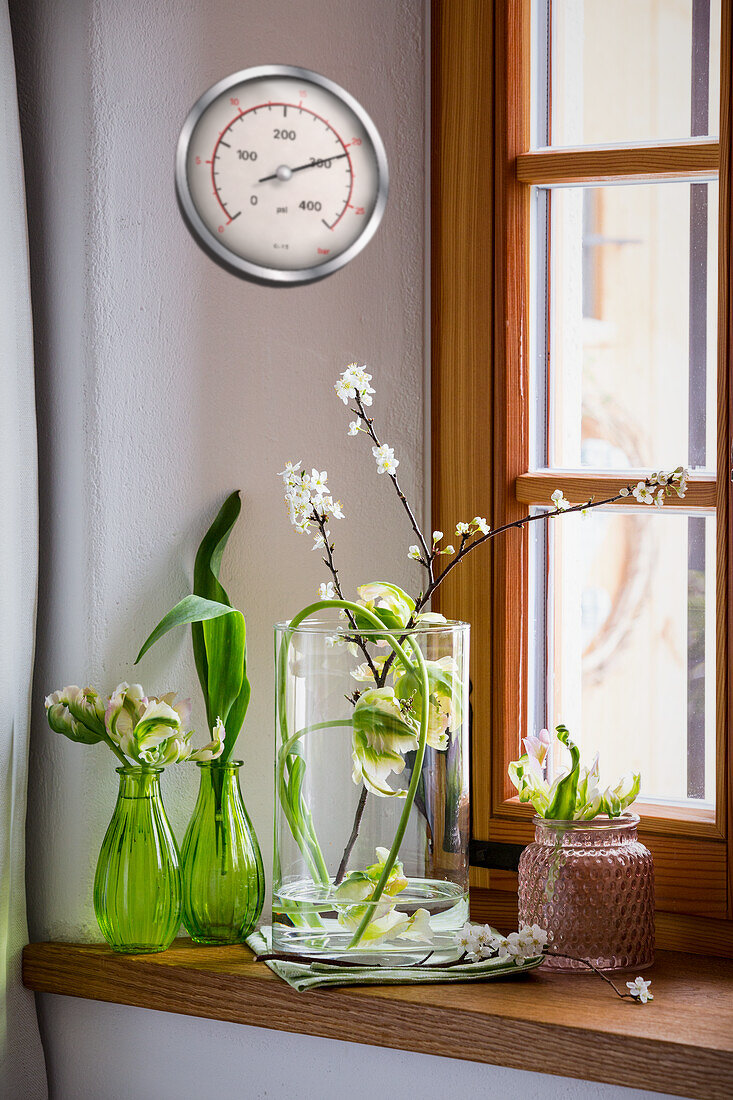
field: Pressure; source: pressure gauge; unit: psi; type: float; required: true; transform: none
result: 300 psi
